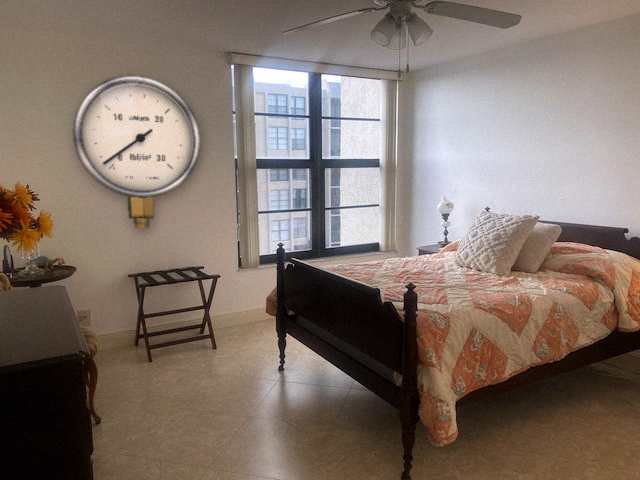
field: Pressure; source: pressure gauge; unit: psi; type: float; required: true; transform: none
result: 1 psi
